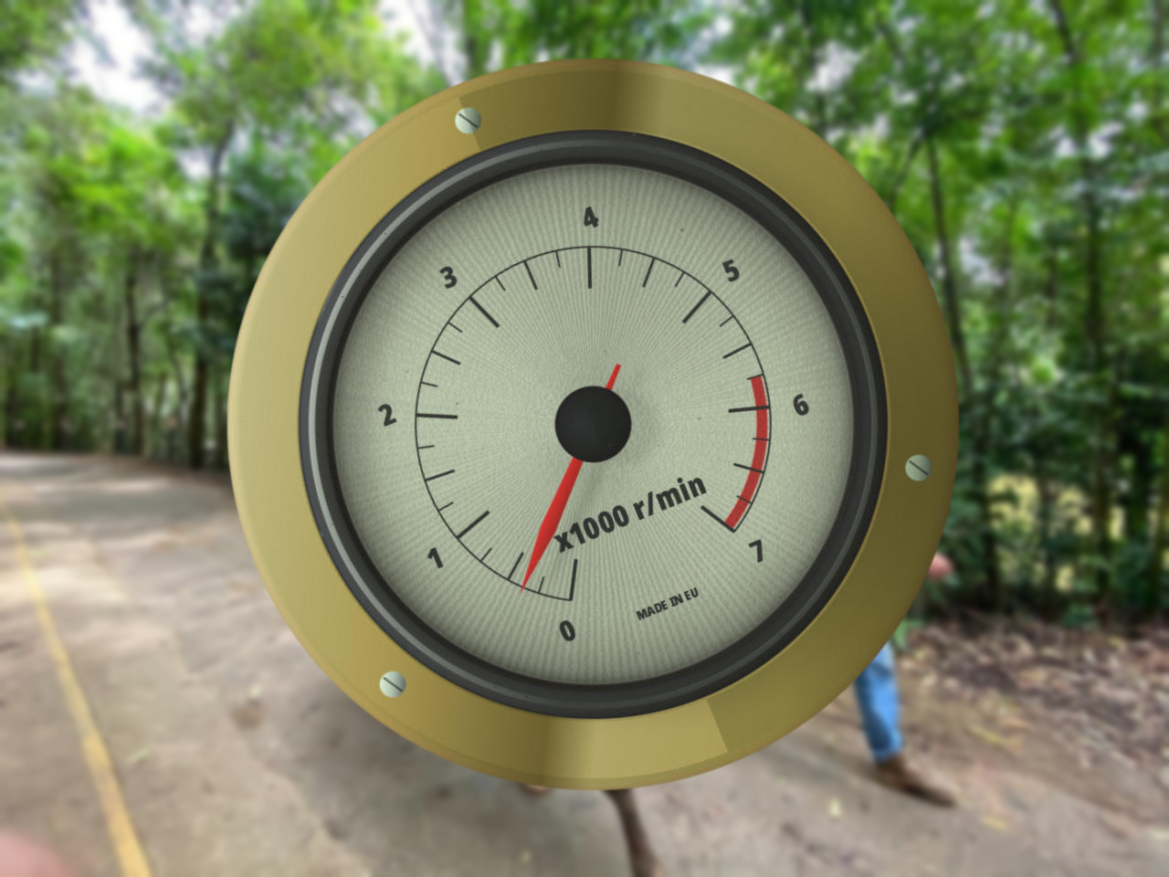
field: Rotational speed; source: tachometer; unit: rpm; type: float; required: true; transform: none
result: 375 rpm
